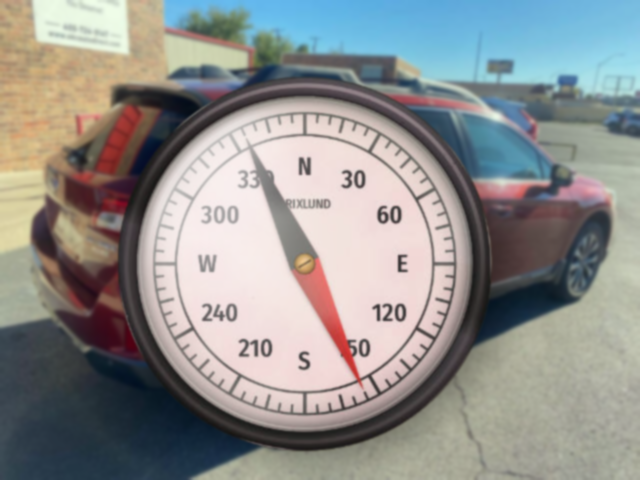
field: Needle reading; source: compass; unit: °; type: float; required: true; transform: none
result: 155 °
